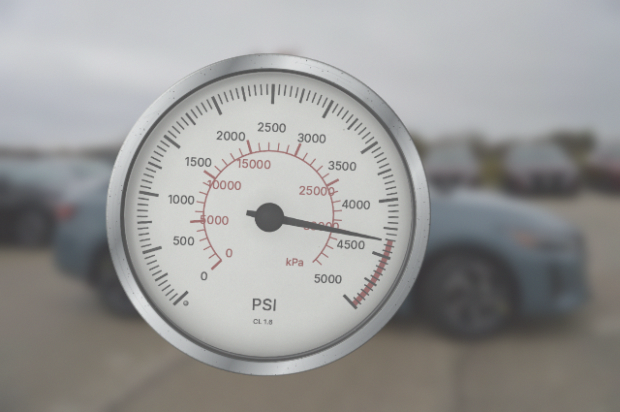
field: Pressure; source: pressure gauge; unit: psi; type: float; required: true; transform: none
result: 4350 psi
